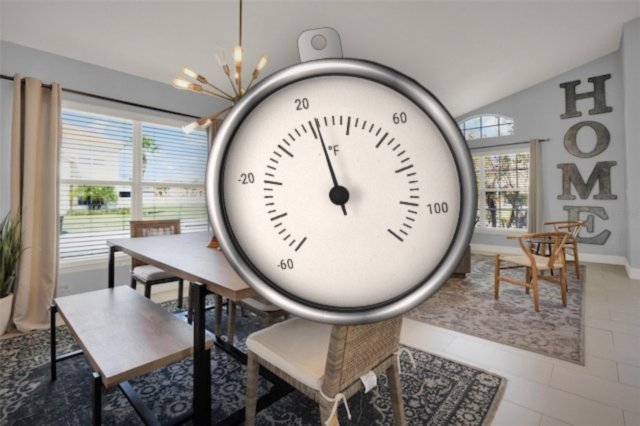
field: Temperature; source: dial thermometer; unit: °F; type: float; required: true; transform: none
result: 24 °F
